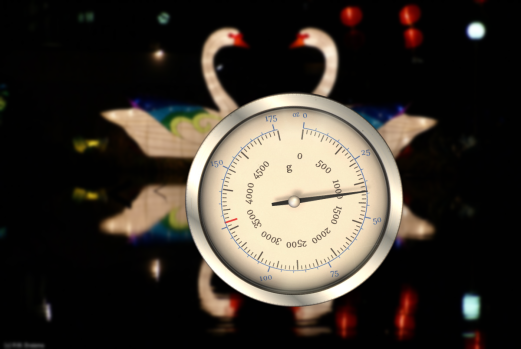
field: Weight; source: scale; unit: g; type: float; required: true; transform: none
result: 1100 g
